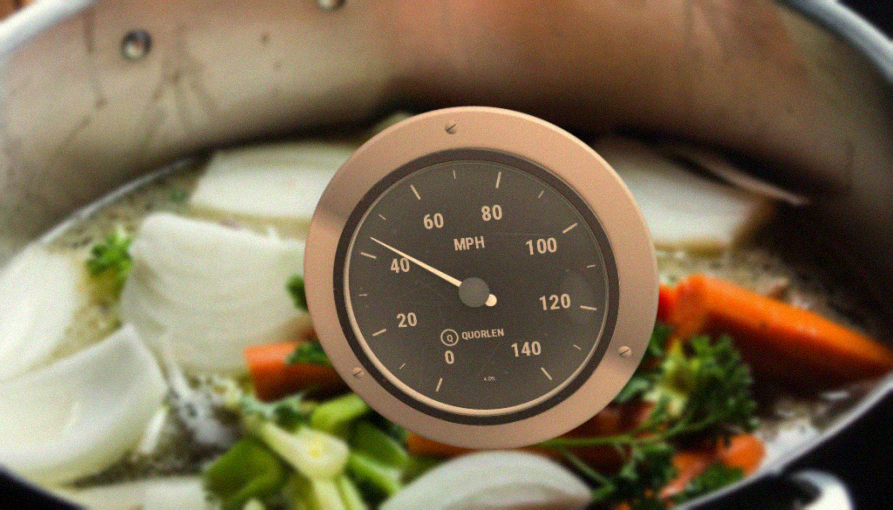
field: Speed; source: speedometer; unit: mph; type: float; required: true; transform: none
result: 45 mph
